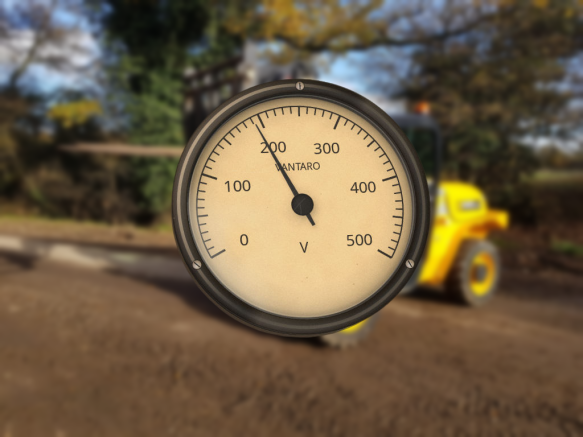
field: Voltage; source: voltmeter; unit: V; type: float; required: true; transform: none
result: 190 V
